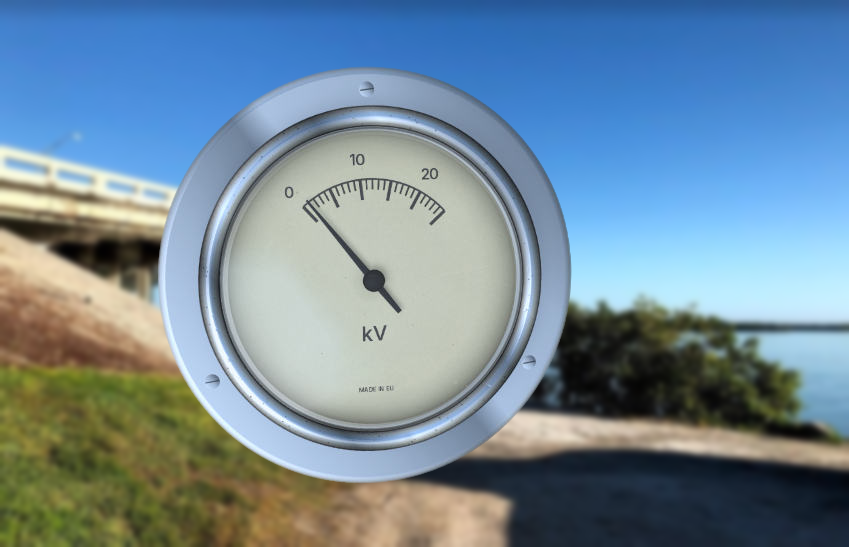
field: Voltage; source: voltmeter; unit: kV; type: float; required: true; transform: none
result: 1 kV
